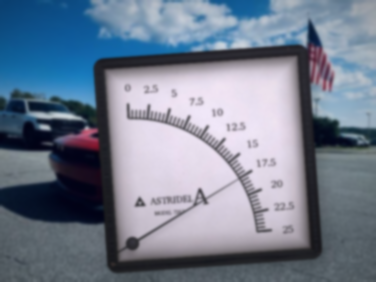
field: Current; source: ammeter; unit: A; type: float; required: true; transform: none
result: 17.5 A
